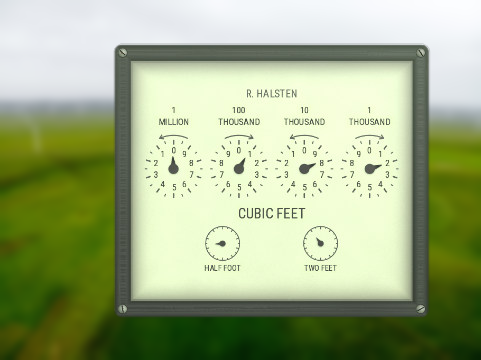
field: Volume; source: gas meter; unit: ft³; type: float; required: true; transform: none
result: 8200 ft³
